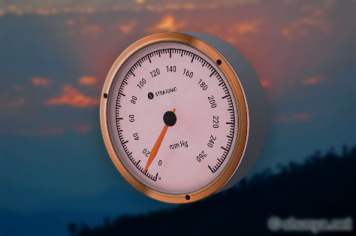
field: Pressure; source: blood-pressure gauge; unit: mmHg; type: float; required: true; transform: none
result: 10 mmHg
